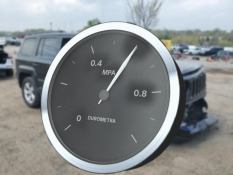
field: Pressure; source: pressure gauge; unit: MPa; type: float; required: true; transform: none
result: 0.6 MPa
